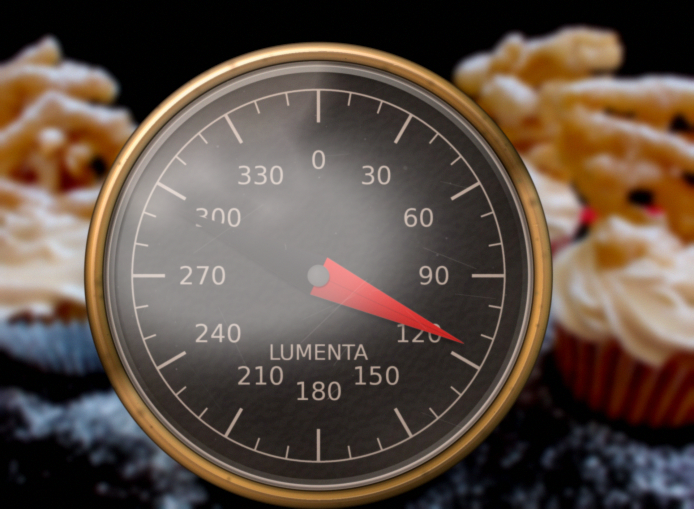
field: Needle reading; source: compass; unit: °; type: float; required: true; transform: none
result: 115 °
